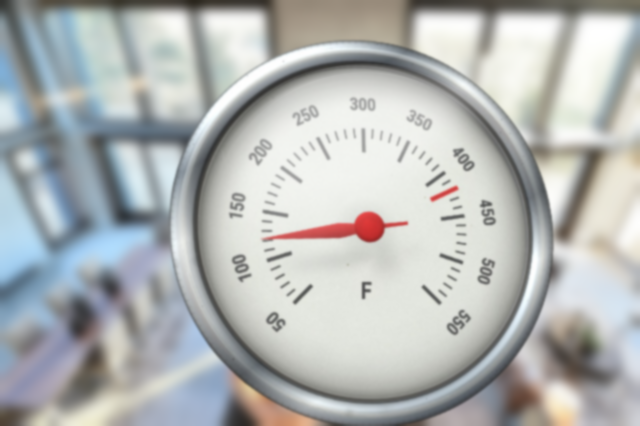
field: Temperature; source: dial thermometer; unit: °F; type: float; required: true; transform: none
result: 120 °F
